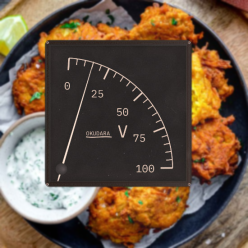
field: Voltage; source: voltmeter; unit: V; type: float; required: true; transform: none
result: 15 V
